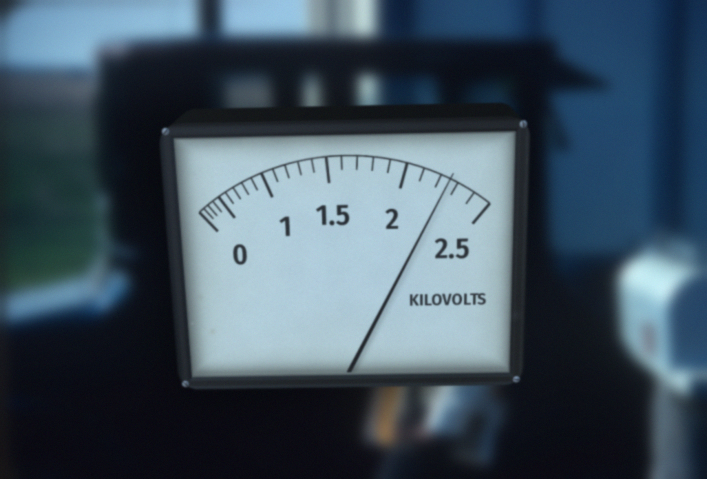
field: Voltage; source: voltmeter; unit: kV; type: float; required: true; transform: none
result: 2.25 kV
